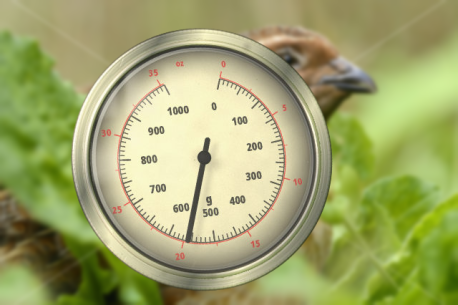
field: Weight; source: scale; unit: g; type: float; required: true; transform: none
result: 560 g
